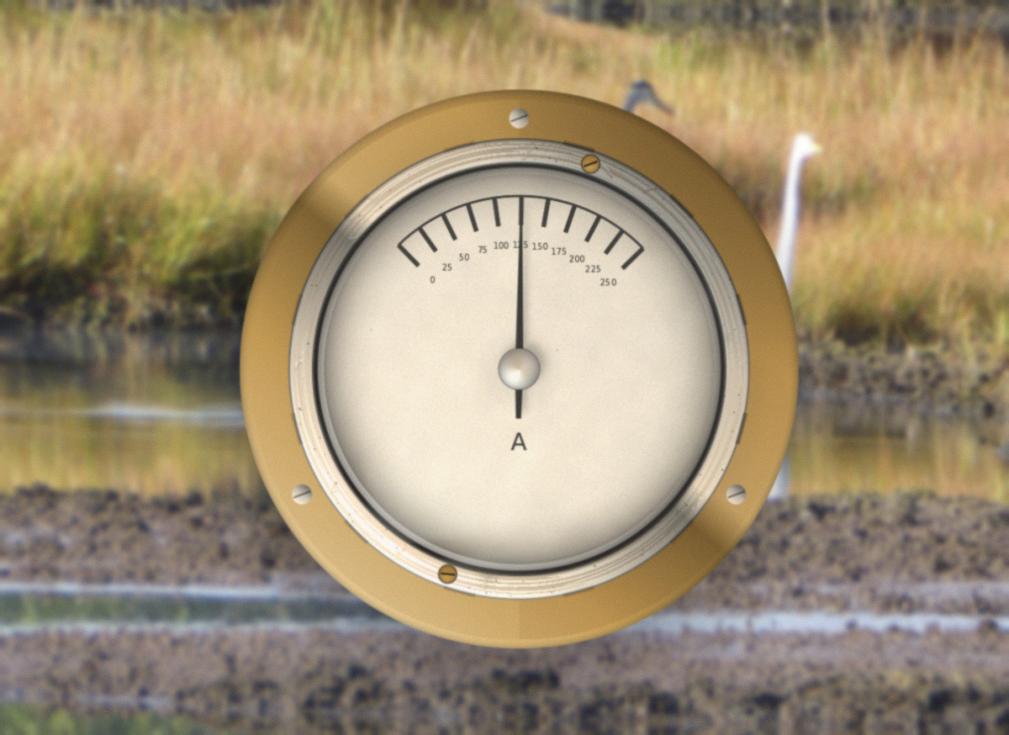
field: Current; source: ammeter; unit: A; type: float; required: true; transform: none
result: 125 A
